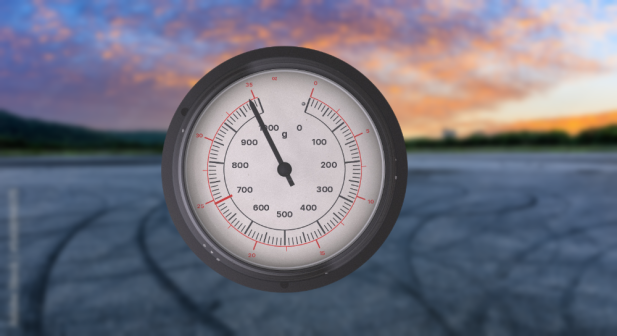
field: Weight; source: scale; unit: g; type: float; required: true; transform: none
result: 980 g
